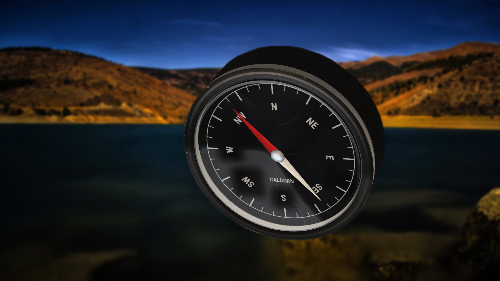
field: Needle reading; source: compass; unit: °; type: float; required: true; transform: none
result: 320 °
